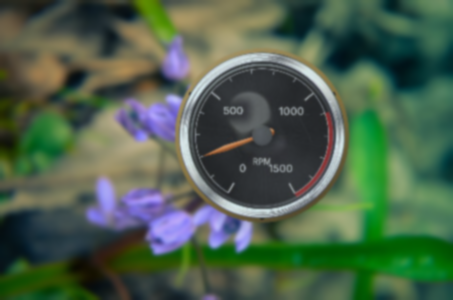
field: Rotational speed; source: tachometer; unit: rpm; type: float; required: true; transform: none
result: 200 rpm
